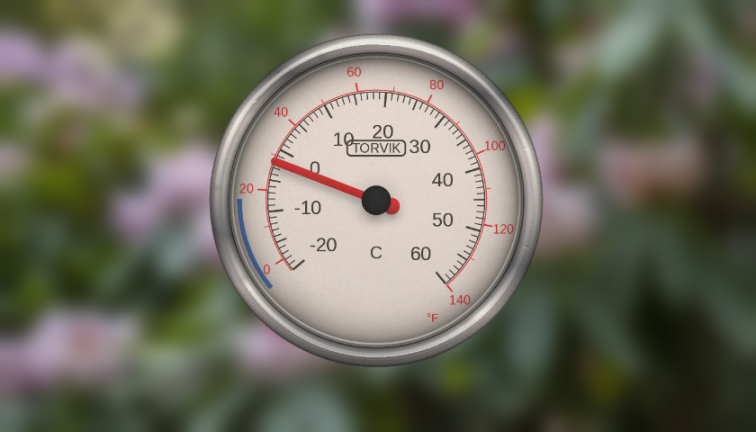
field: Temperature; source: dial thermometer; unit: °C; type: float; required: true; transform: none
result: -2 °C
